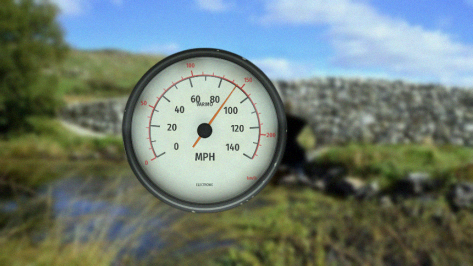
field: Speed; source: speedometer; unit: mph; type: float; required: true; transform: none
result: 90 mph
